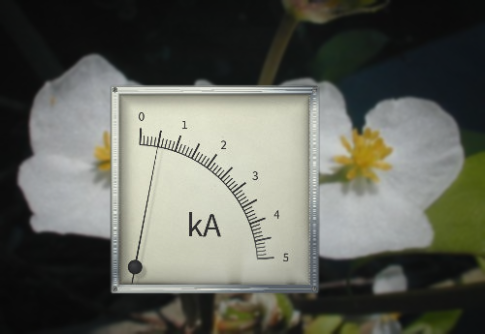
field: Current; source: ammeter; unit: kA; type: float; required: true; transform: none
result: 0.5 kA
